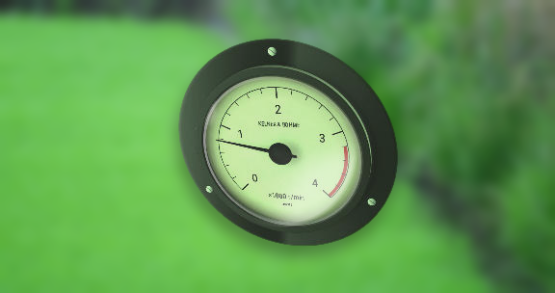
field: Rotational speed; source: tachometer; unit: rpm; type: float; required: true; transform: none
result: 800 rpm
